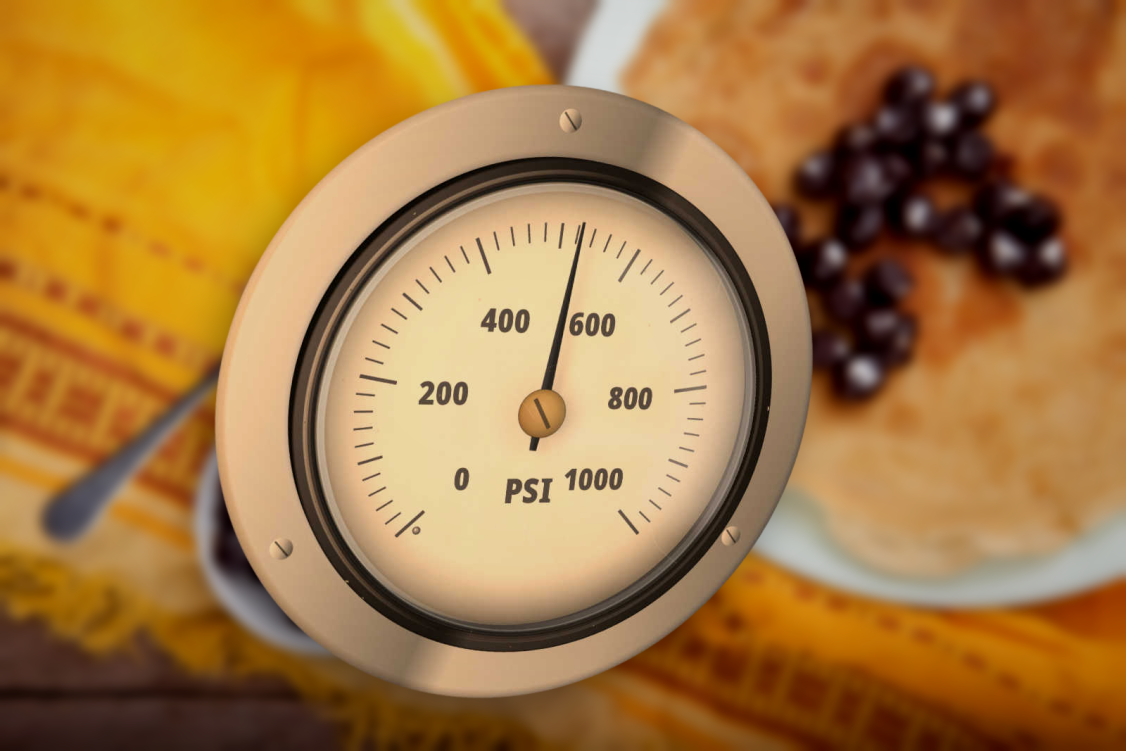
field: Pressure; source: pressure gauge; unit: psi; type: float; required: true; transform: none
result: 520 psi
